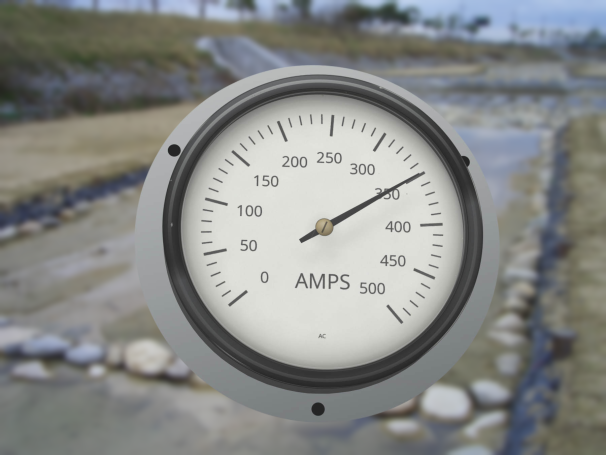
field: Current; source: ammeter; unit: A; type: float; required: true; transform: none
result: 350 A
